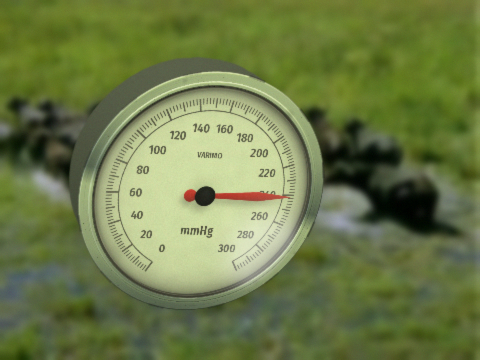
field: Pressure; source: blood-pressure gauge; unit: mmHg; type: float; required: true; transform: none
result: 240 mmHg
